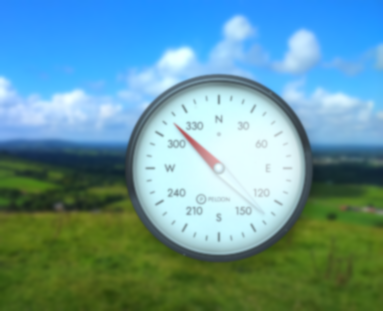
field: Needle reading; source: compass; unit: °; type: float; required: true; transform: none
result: 315 °
